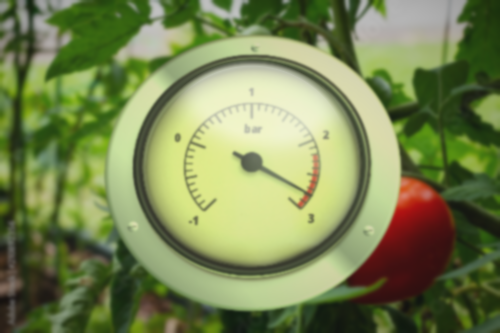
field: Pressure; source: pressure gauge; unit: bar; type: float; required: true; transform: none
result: 2.8 bar
